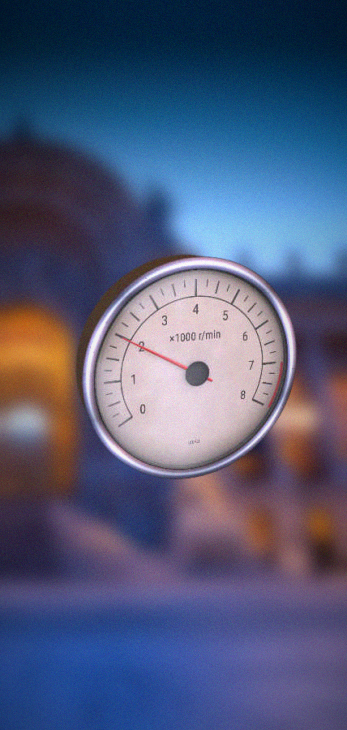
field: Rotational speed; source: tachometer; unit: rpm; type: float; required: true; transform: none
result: 2000 rpm
